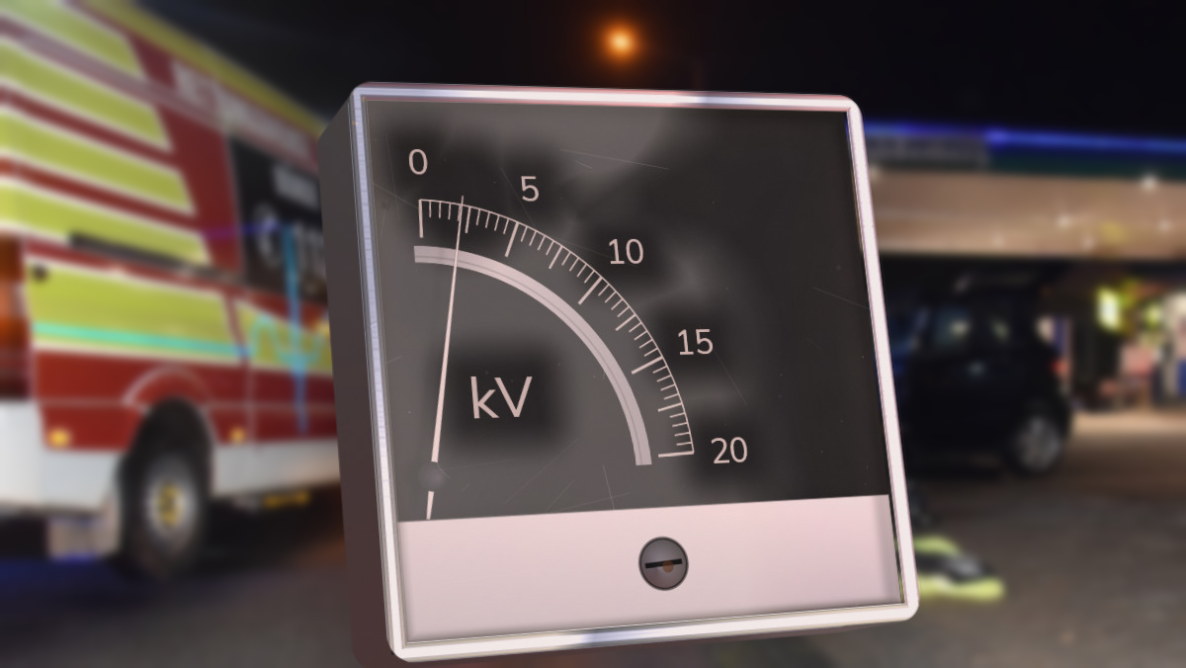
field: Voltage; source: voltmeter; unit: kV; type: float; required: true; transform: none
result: 2 kV
